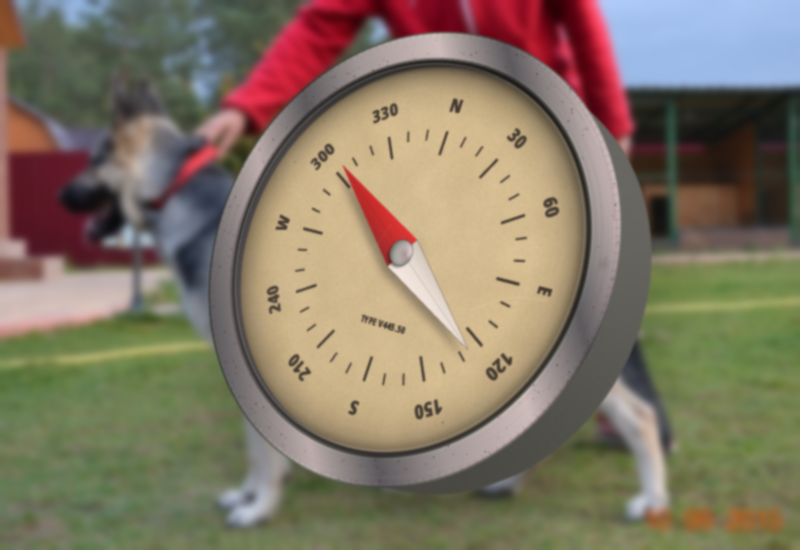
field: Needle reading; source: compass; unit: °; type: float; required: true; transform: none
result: 305 °
